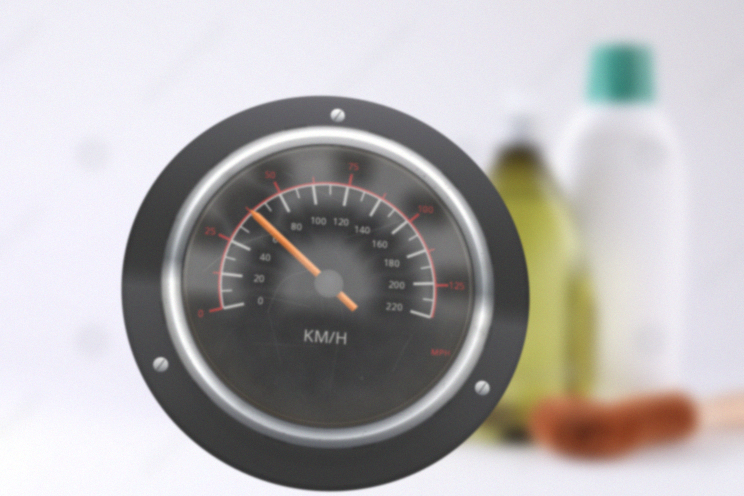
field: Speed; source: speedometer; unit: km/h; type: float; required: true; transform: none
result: 60 km/h
